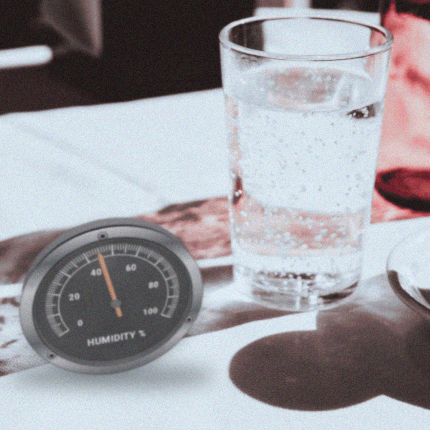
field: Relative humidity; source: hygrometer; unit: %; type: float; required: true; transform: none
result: 45 %
